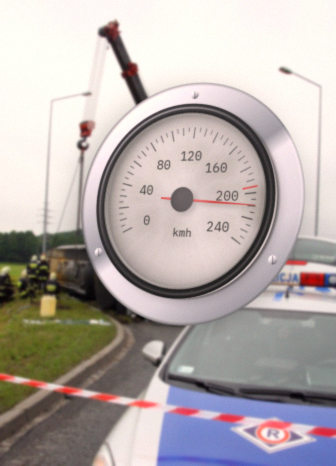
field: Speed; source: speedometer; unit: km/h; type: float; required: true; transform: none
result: 210 km/h
